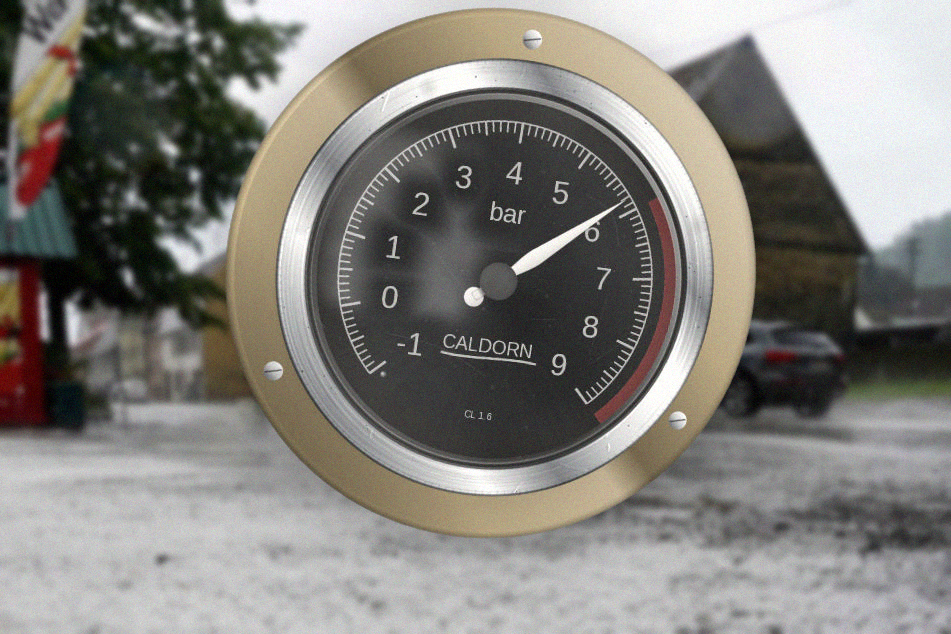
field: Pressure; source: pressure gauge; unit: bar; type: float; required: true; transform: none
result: 5.8 bar
